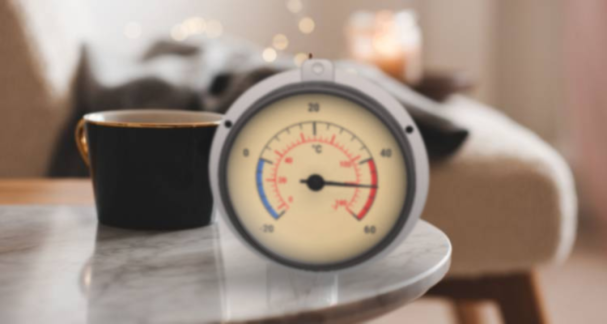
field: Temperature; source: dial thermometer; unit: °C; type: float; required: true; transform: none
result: 48 °C
